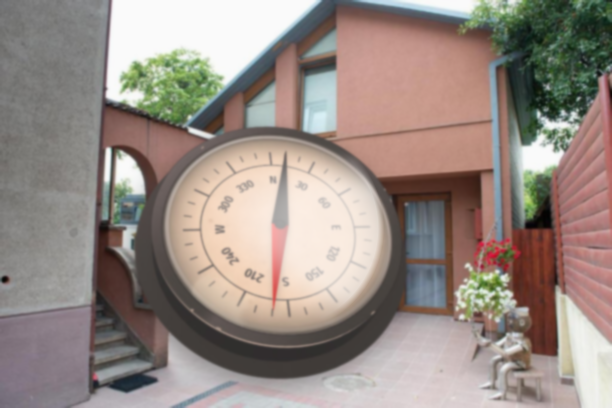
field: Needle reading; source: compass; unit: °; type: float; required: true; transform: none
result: 190 °
